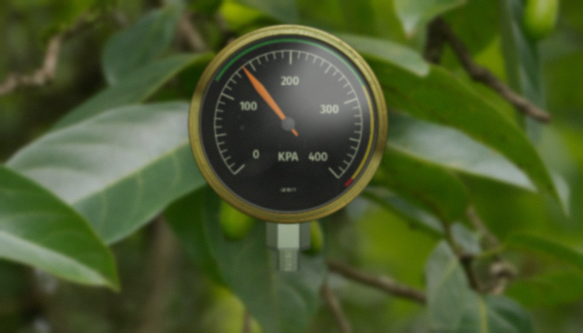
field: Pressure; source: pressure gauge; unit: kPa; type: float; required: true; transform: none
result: 140 kPa
